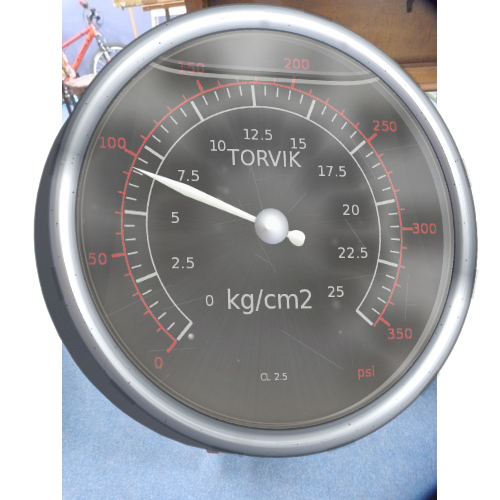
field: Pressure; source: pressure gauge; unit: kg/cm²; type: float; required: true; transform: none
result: 6.5 kg/cm²
